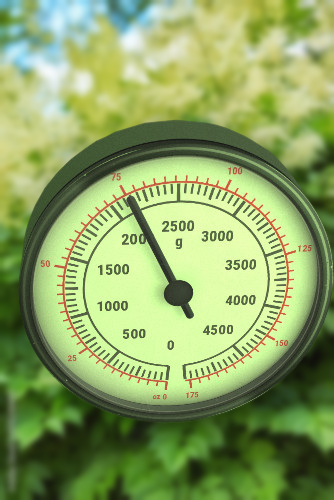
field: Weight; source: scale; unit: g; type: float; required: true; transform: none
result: 2150 g
